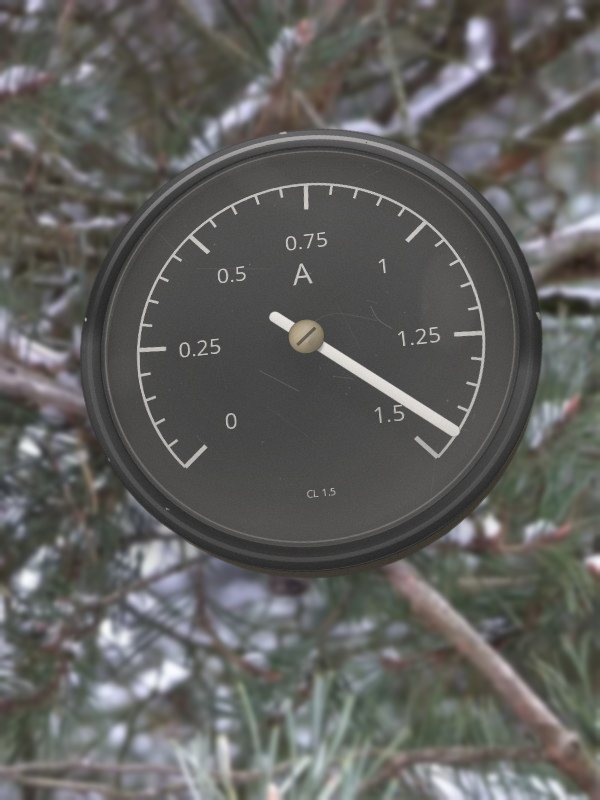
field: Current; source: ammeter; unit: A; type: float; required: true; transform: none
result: 1.45 A
